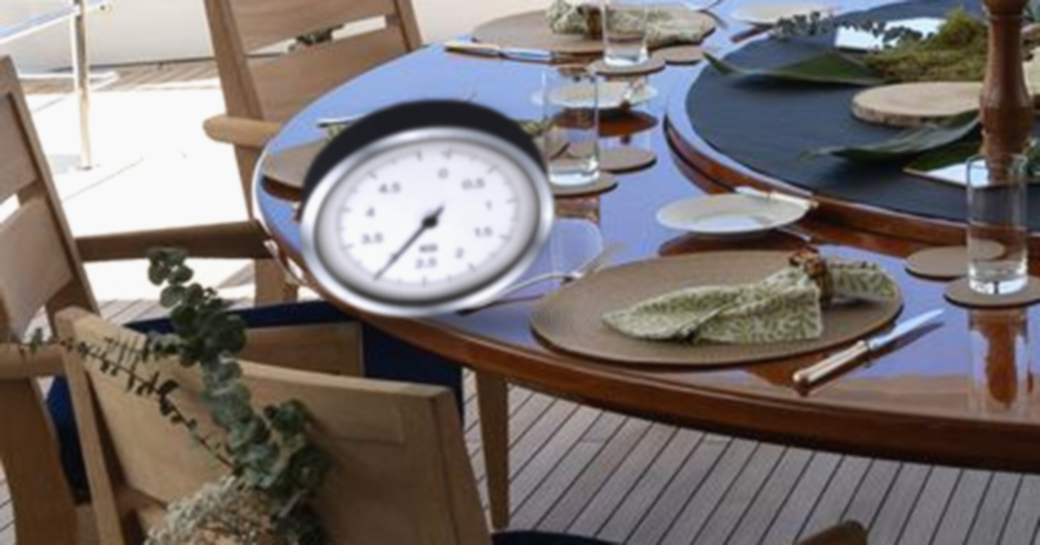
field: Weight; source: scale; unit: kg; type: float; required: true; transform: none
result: 3 kg
